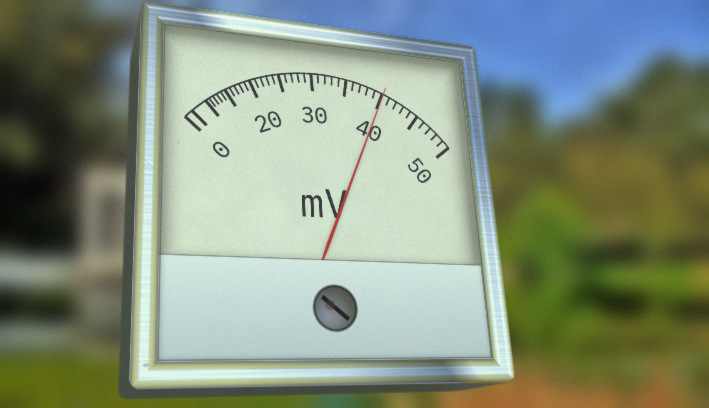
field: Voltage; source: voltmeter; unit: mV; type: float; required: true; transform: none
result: 40 mV
